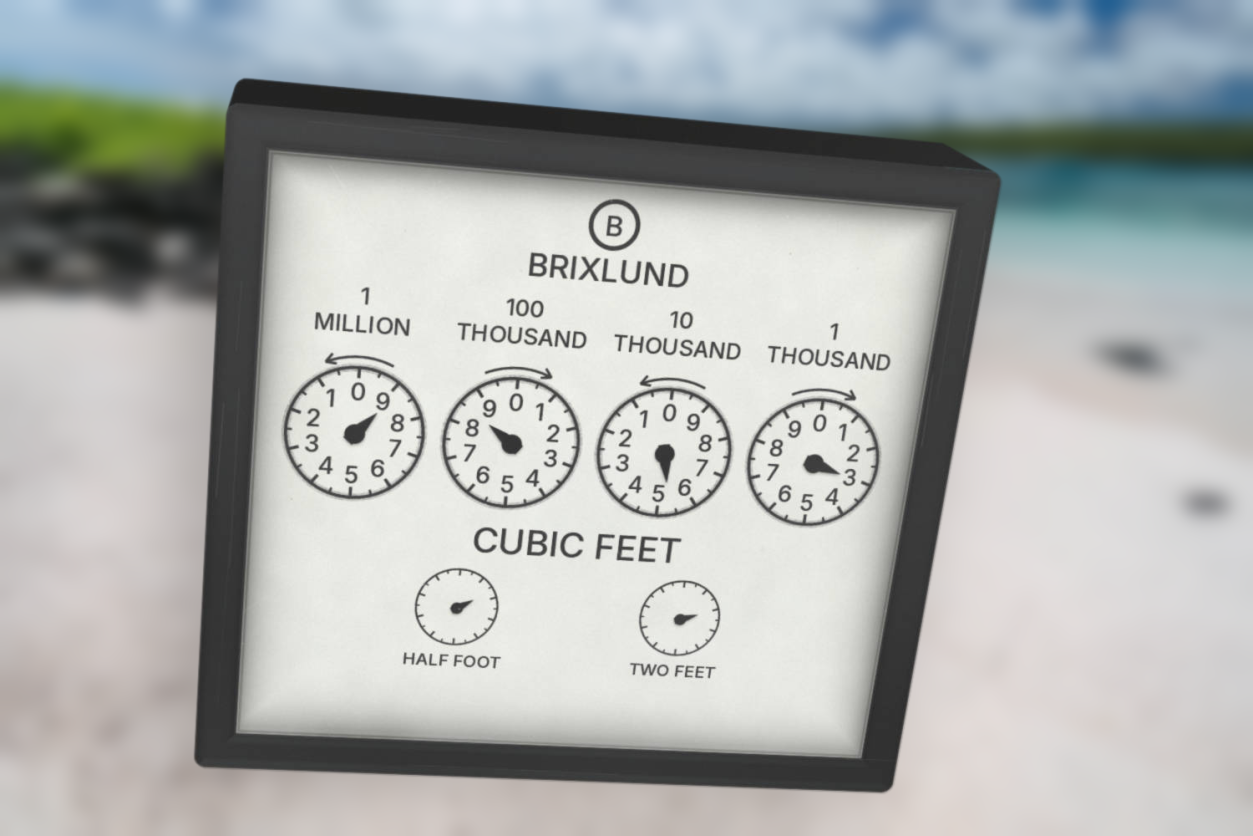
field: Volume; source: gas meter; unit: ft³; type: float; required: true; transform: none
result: 885300 ft³
